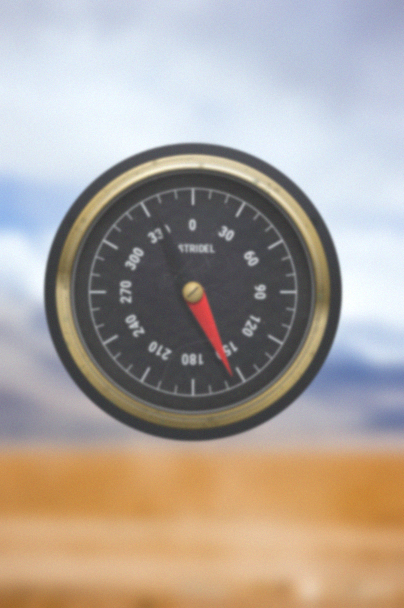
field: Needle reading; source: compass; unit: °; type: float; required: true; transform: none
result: 155 °
